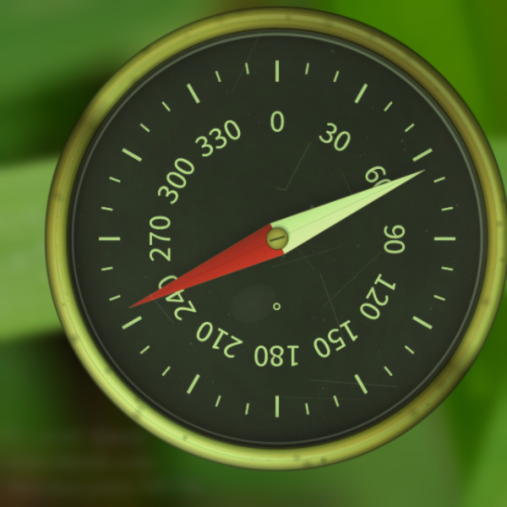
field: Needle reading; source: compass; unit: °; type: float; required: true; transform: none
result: 245 °
